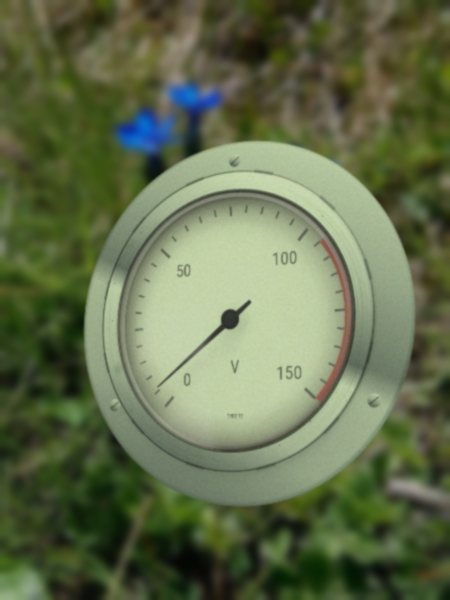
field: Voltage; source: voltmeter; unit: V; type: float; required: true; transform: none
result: 5 V
